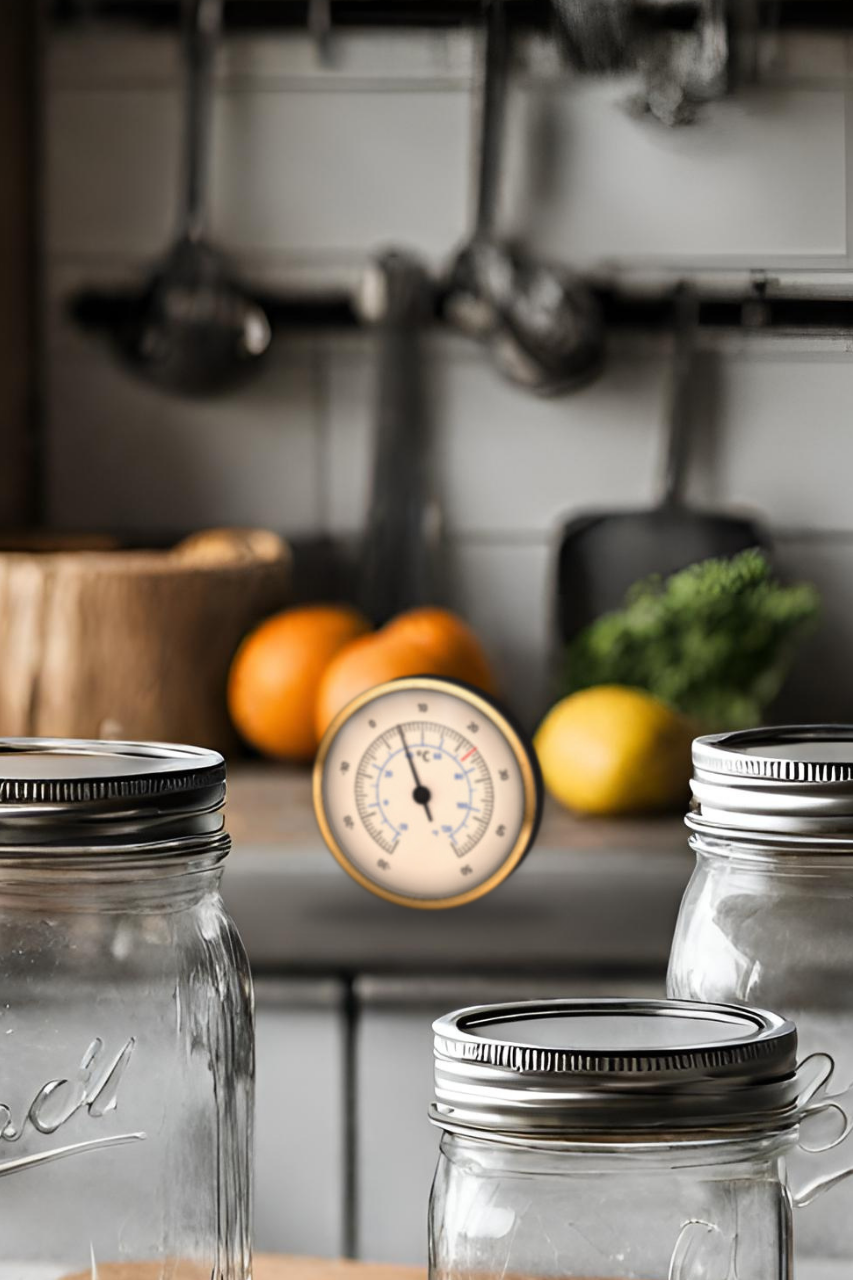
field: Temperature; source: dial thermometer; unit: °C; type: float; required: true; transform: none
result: 5 °C
